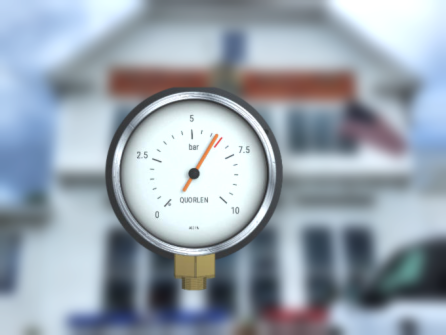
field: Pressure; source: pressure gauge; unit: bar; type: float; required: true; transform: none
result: 6.25 bar
